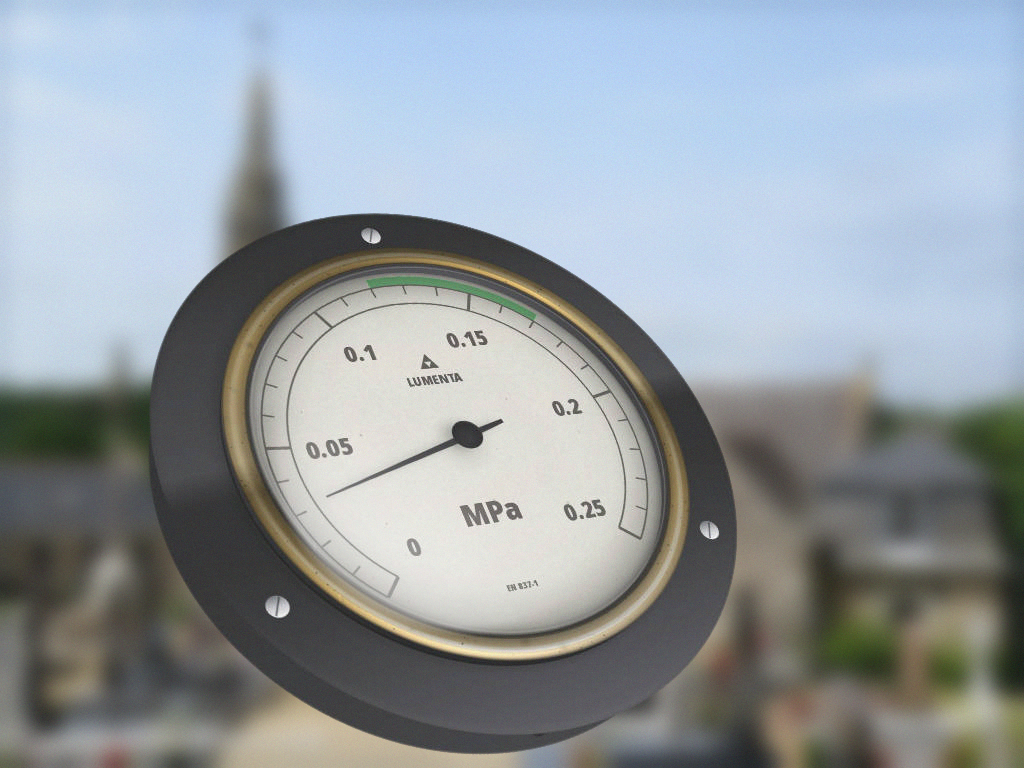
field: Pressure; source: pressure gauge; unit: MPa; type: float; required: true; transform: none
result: 0.03 MPa
